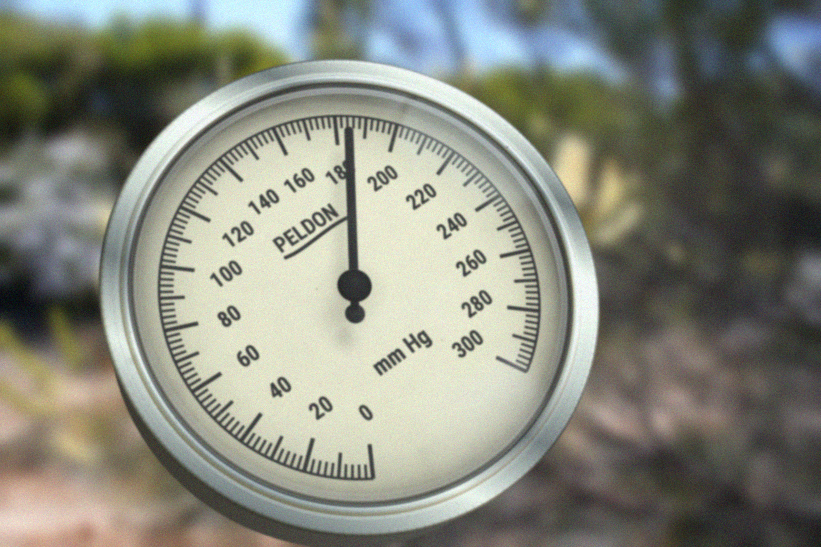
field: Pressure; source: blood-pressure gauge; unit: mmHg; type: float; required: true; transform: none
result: 184 mmHg
